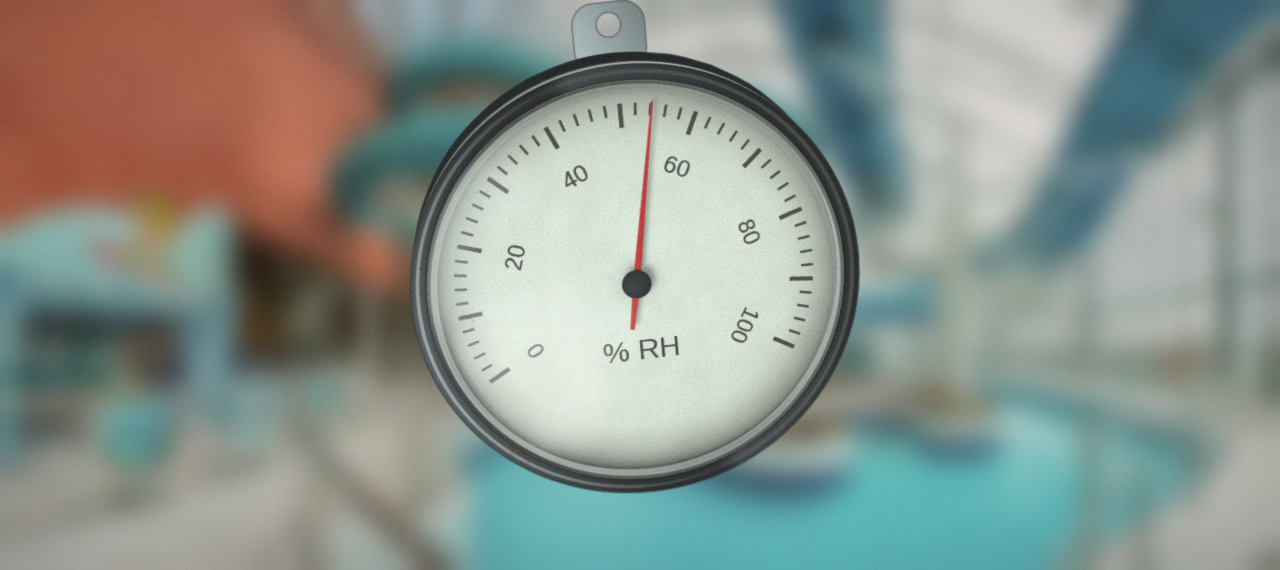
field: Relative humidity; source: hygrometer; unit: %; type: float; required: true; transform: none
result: 54 %
